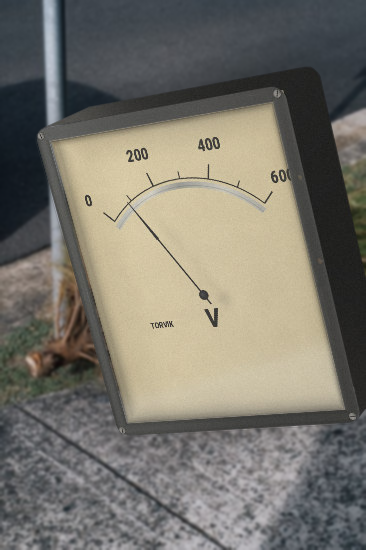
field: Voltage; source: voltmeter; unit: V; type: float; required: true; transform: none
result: 100 V
